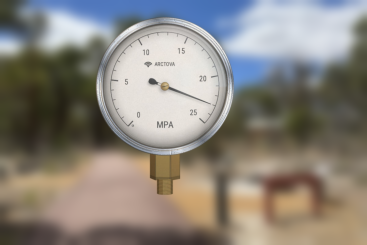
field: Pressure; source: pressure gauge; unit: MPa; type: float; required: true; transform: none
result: 23 MPa
